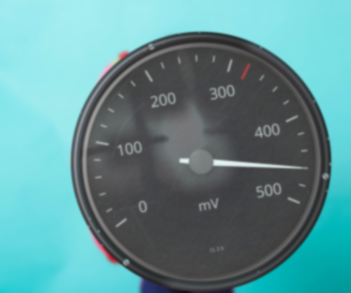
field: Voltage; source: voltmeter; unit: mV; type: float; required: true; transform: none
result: 460 mV
